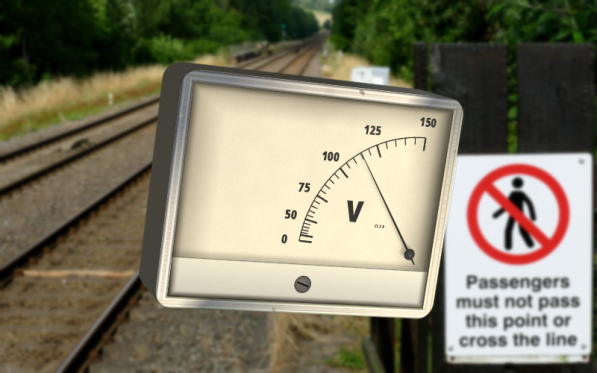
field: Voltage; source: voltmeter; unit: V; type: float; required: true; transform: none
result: 115 V
